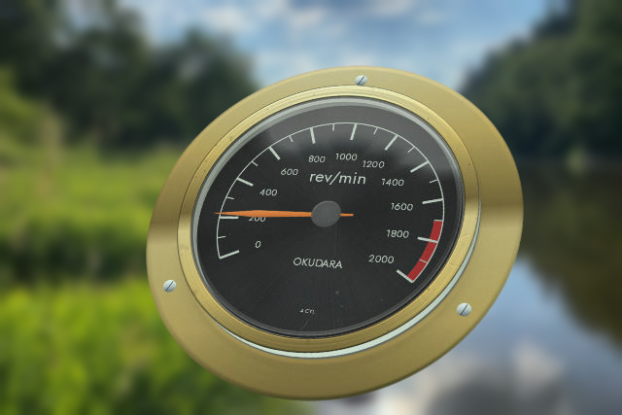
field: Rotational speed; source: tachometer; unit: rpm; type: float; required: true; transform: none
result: 200 rpm
